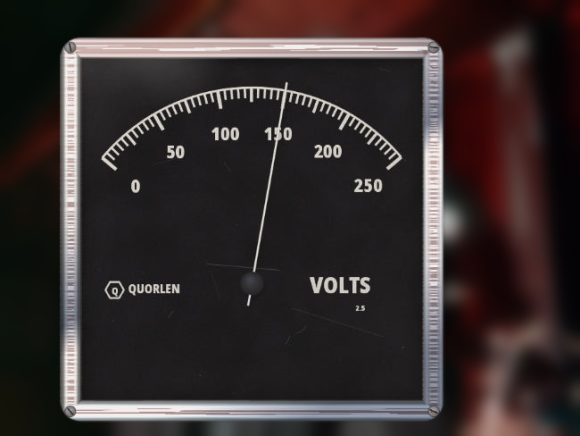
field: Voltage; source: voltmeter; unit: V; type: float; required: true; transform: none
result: 150 V
